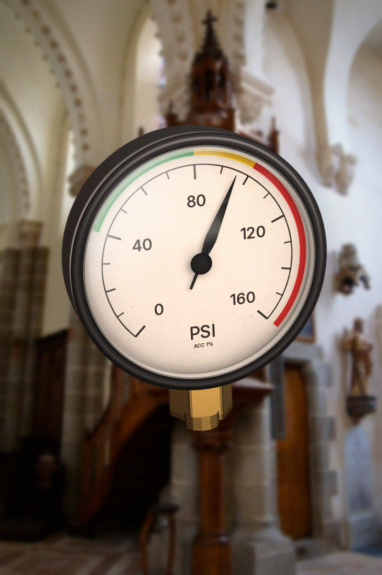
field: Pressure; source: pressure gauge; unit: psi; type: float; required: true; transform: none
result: 95 psi
